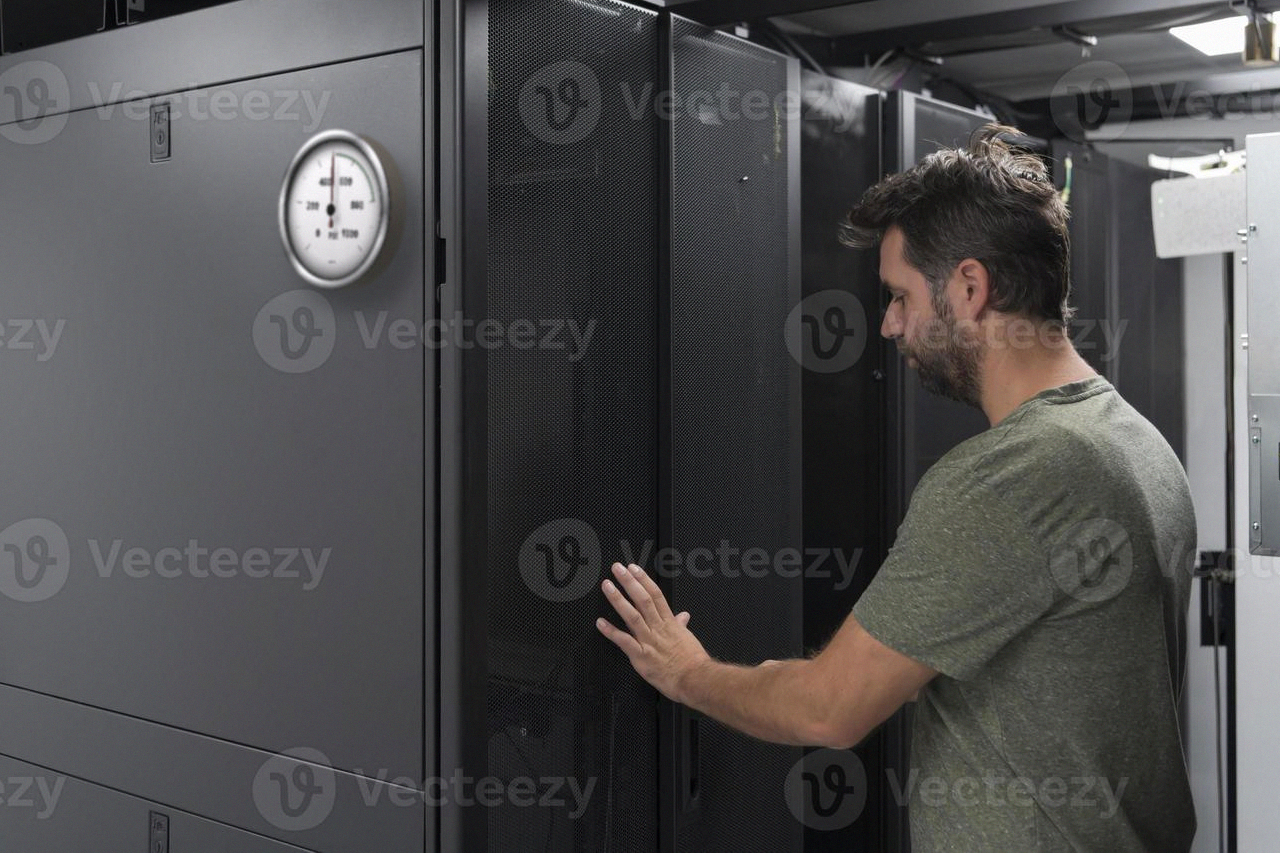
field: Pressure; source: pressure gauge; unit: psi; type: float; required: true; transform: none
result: 500 psi
